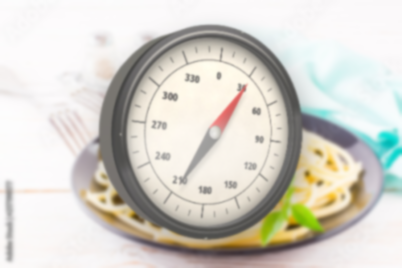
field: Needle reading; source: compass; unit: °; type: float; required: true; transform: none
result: 30 °
